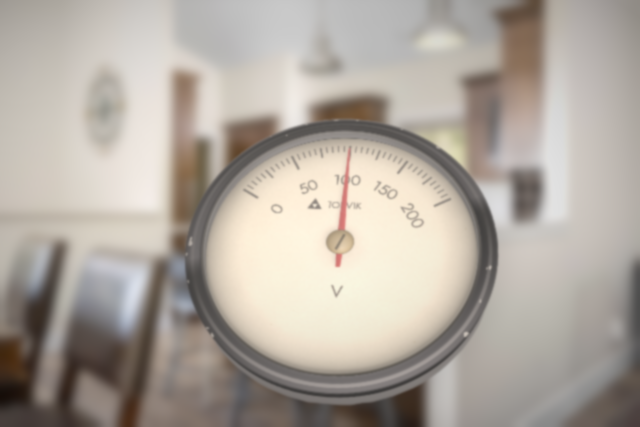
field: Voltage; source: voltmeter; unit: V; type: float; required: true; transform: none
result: 100 V
